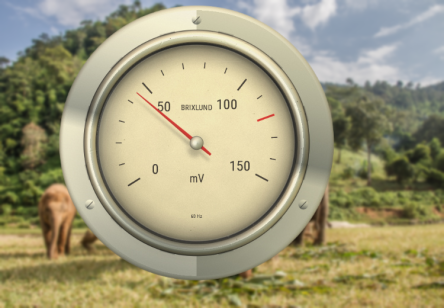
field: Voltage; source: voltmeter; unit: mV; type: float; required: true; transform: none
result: 45 mV
